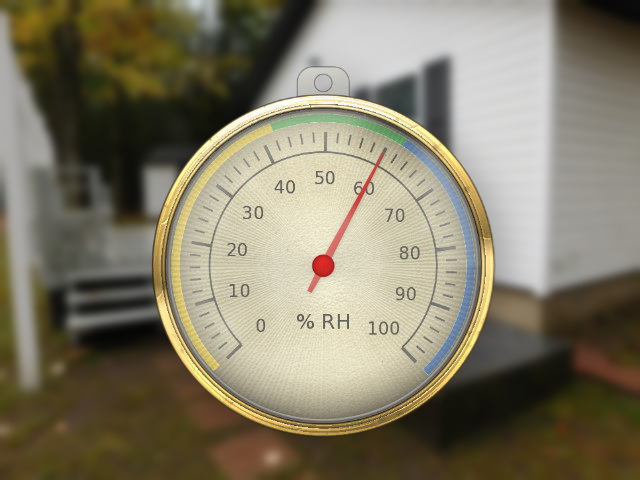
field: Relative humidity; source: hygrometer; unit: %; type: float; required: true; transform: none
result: 60 %
